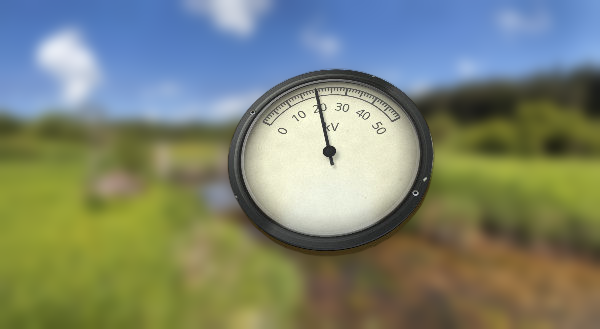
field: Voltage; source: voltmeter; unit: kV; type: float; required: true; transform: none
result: 20 kV
